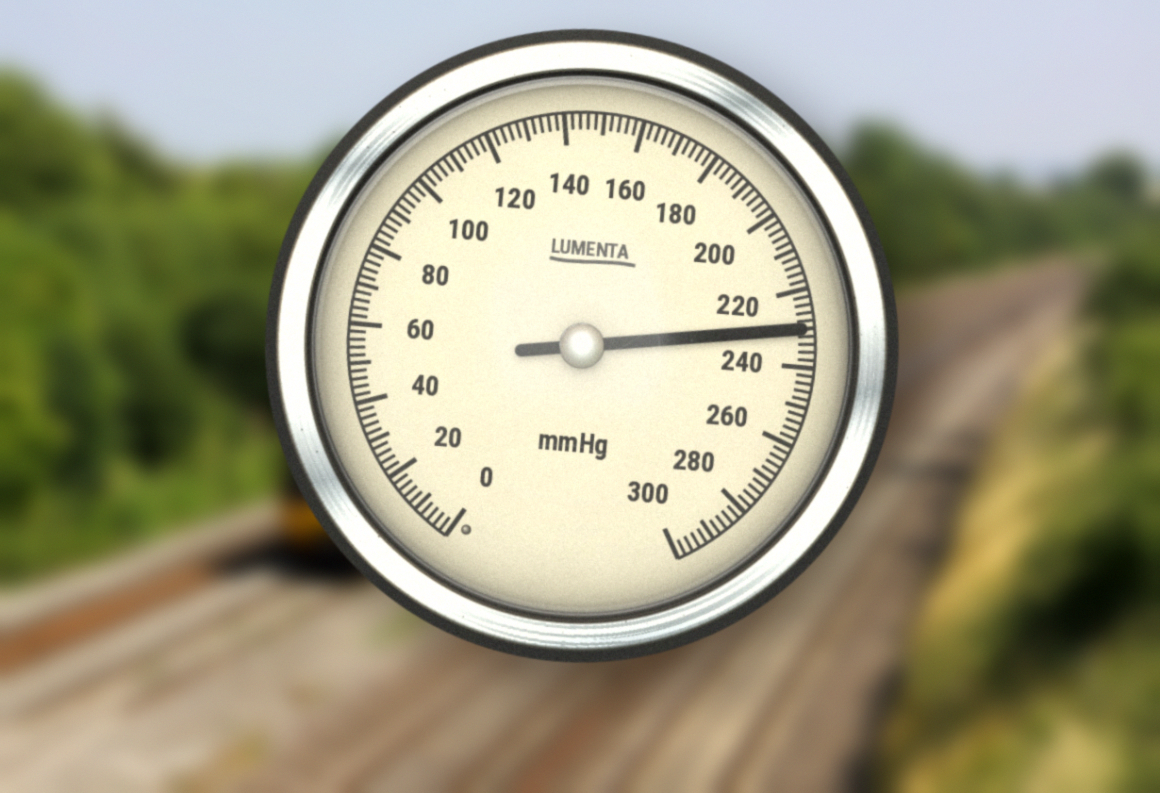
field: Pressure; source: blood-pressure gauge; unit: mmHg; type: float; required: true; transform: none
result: 230 mmHg
